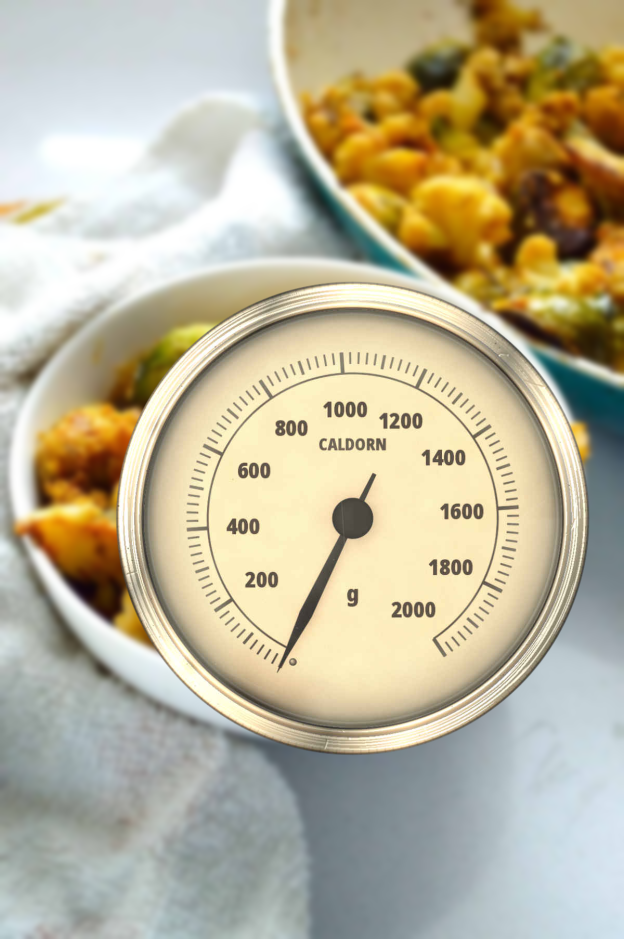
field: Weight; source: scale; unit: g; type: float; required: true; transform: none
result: 0 g
